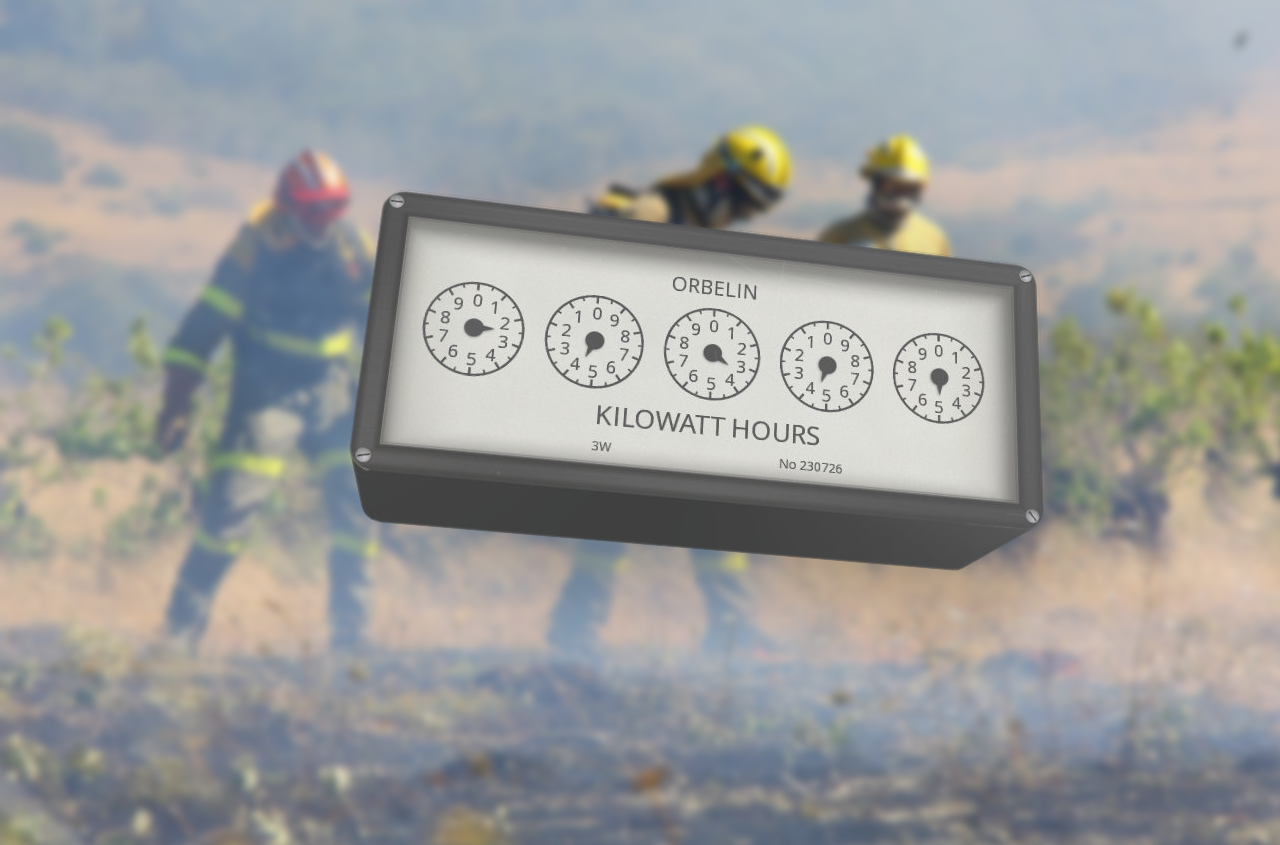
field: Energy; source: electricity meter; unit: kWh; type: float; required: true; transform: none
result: 24345 kWh
